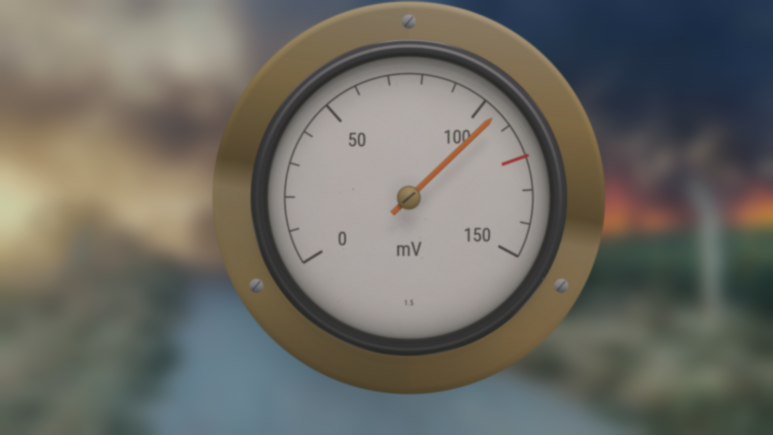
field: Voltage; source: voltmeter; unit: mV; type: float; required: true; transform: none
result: 105 mV
